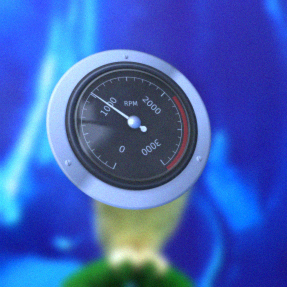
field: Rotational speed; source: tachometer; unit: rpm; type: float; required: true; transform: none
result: 1000 rpm
